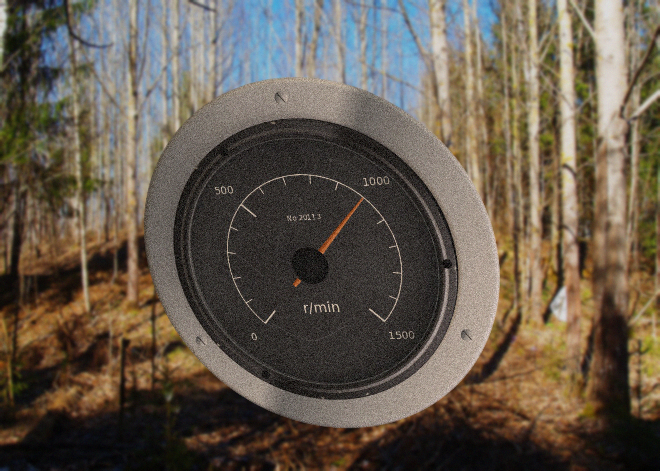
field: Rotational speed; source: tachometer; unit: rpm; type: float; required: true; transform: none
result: 1000 rpm
